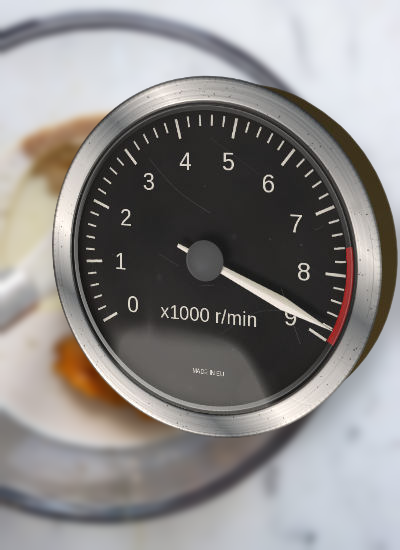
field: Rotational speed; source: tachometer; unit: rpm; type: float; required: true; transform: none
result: 8800 rpm
